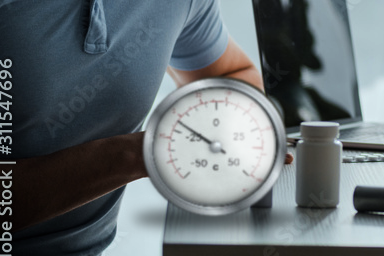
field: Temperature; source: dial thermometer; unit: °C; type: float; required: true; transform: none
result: -20 °C
